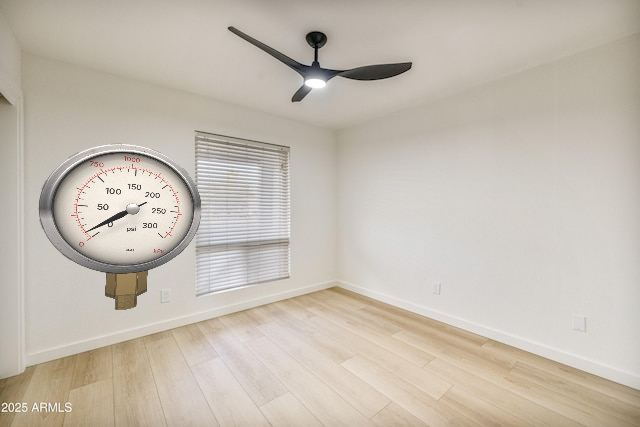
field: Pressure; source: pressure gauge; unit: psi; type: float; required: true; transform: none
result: 10 psi
